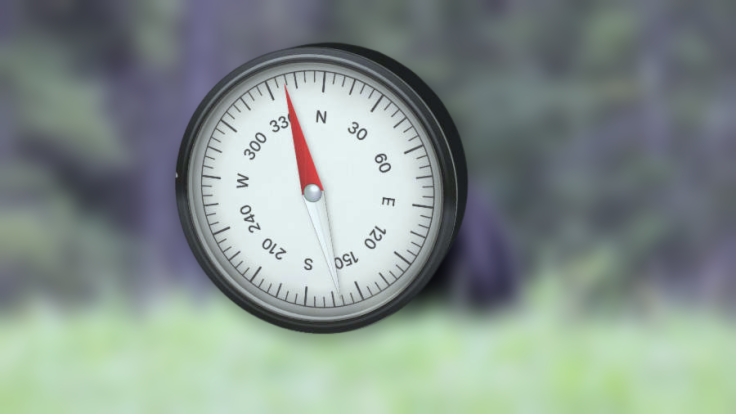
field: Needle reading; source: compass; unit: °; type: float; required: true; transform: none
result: 340 °
